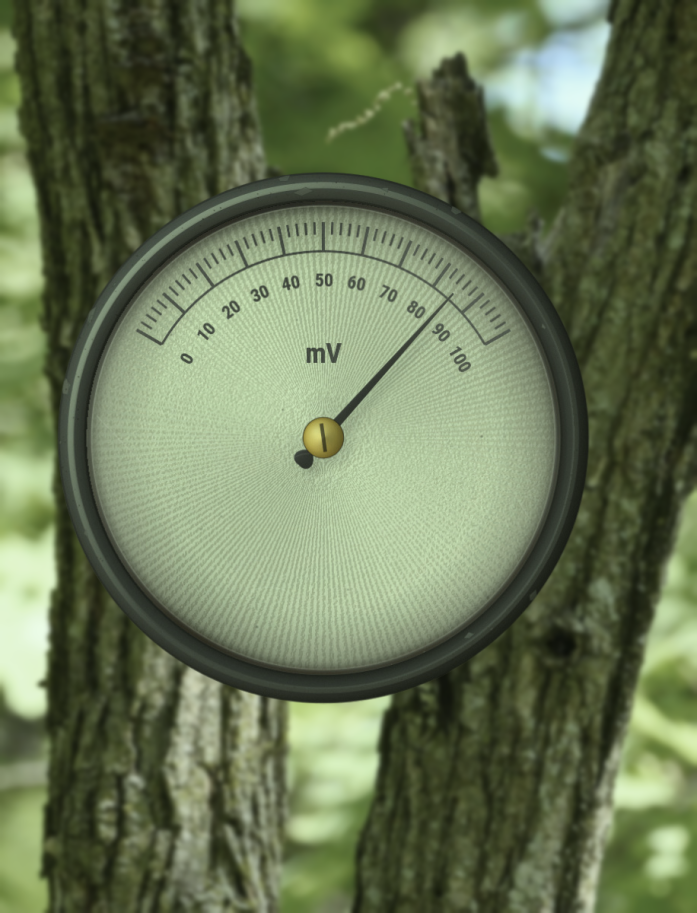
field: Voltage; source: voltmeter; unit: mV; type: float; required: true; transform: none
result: 85 mV
